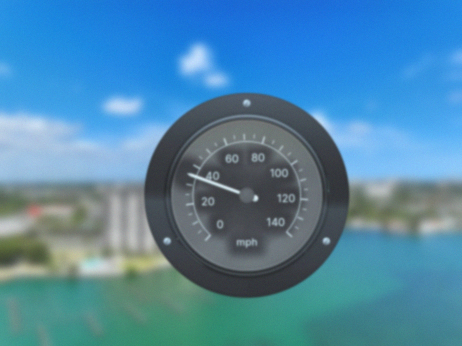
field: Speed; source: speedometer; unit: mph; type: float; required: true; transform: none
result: 35 mph
